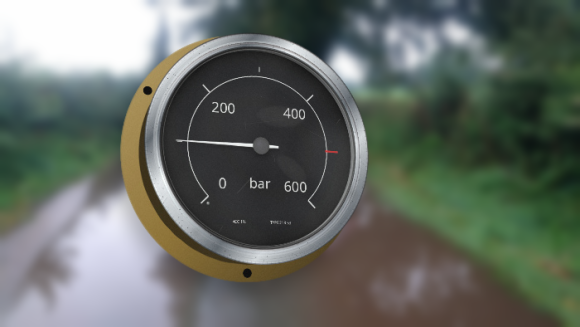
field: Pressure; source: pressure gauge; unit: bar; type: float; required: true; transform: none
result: 100 bar
